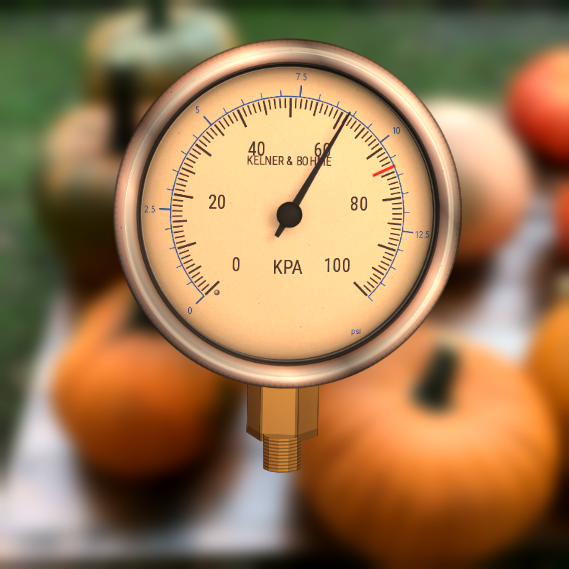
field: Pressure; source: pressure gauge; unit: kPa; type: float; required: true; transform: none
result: 61 kPa
